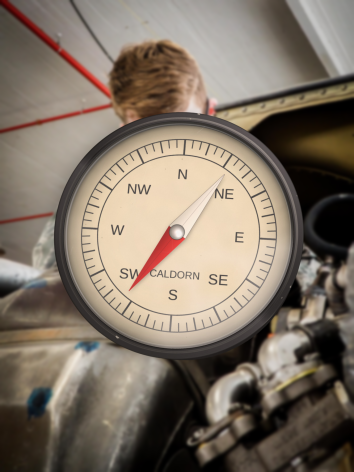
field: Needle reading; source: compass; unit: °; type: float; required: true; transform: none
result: 215 °
